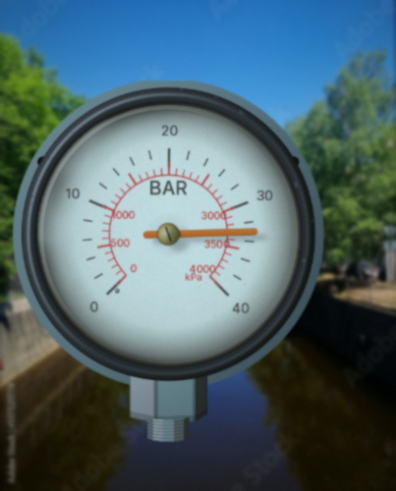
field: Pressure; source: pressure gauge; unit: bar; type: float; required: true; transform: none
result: 33 bar
